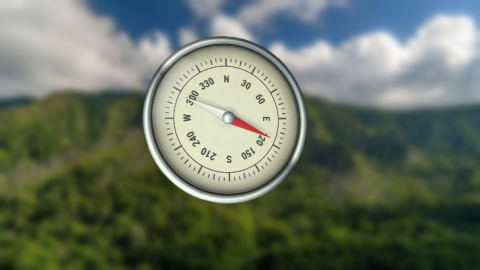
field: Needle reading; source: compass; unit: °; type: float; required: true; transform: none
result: 115 °
